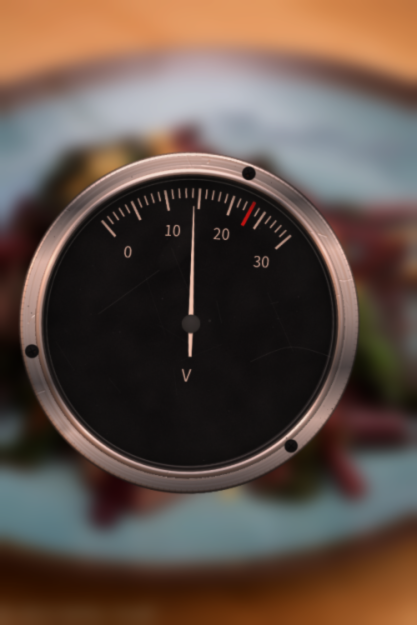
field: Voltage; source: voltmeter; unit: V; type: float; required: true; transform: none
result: 14 V
